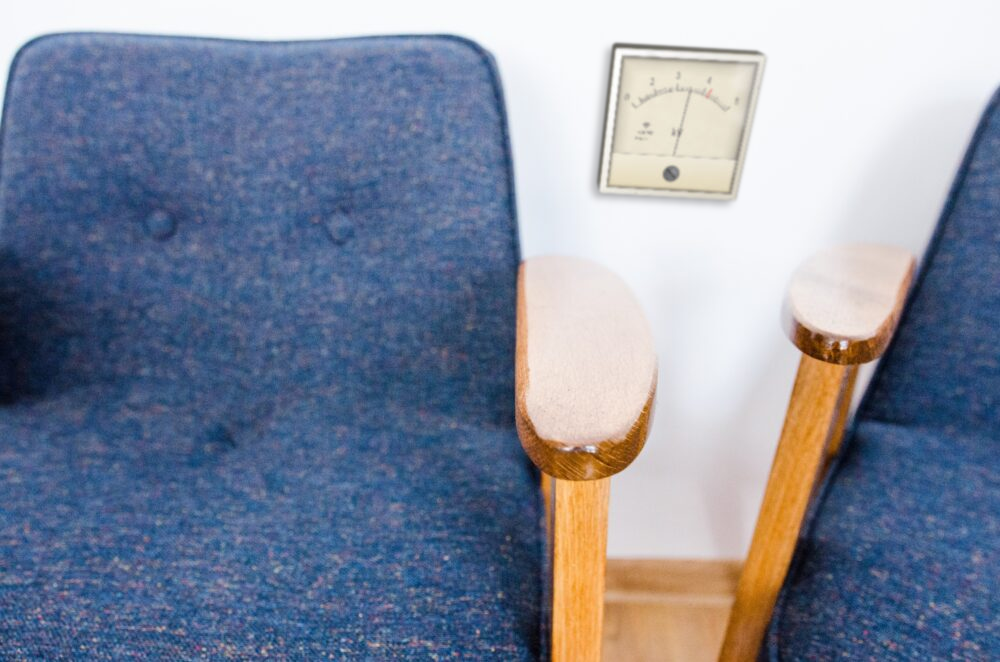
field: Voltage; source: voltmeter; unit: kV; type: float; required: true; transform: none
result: 3.5 kV
